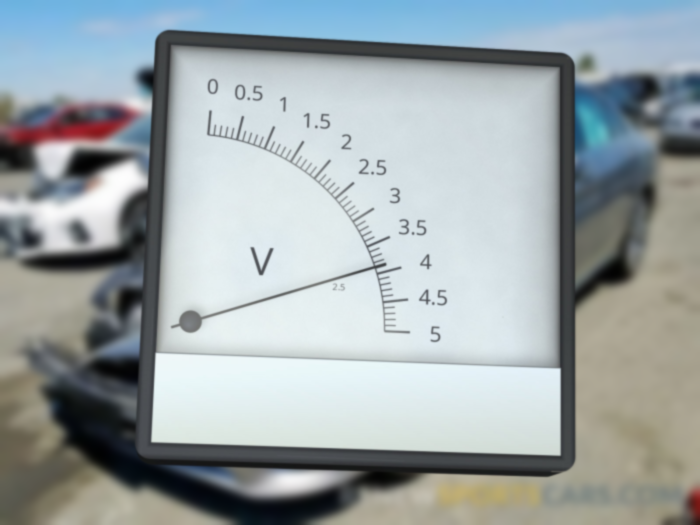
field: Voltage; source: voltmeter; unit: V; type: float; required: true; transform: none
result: 3.9 V
